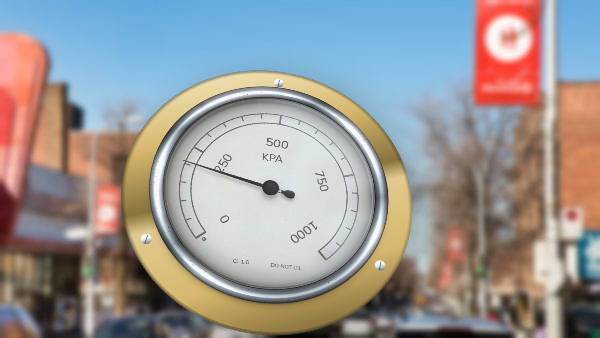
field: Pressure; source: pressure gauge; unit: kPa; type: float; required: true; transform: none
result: 200 kPa
